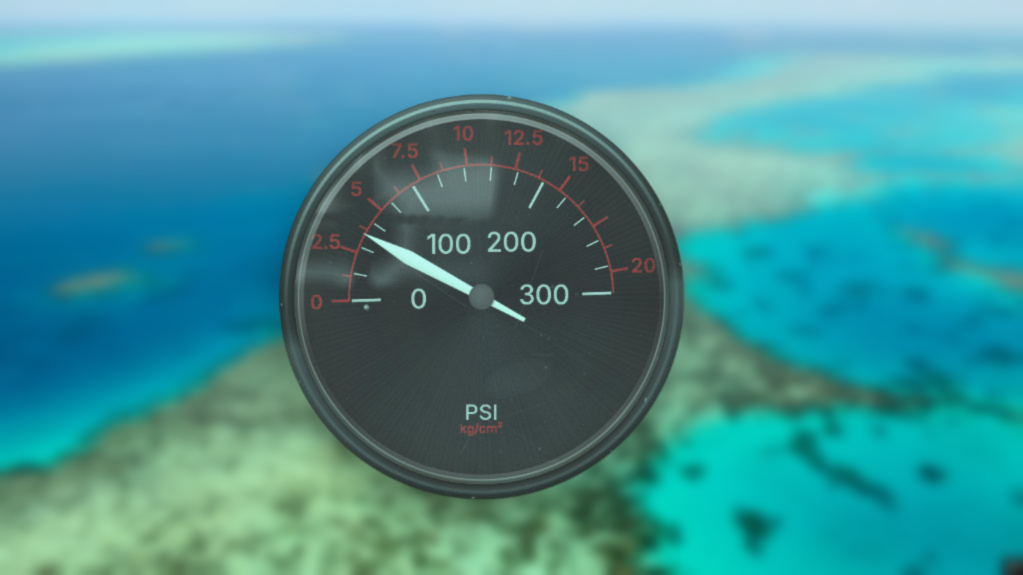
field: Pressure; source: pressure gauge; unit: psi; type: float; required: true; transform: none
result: 50 psi
